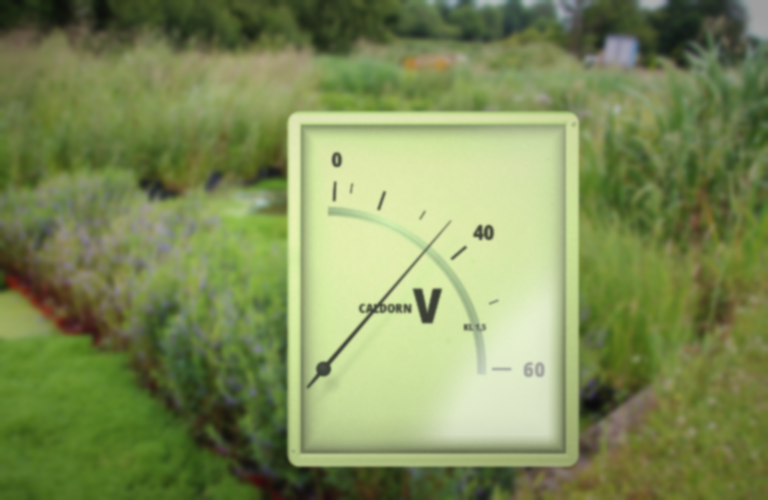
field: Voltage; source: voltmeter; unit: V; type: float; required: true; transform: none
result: 35 V
